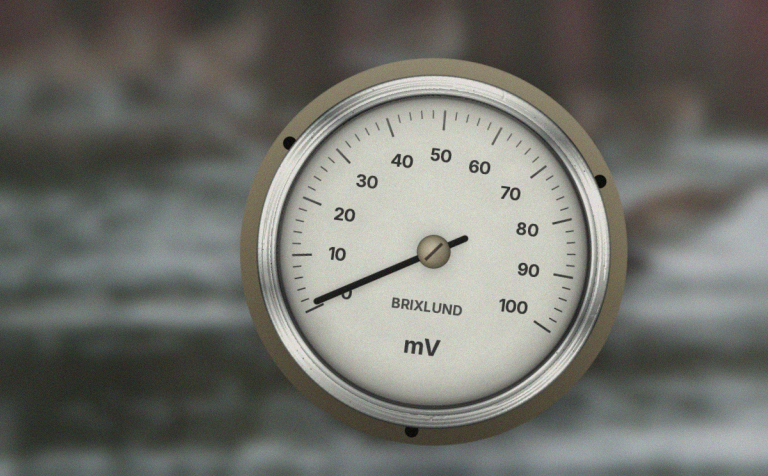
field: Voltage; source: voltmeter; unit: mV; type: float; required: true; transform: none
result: 1 mV
